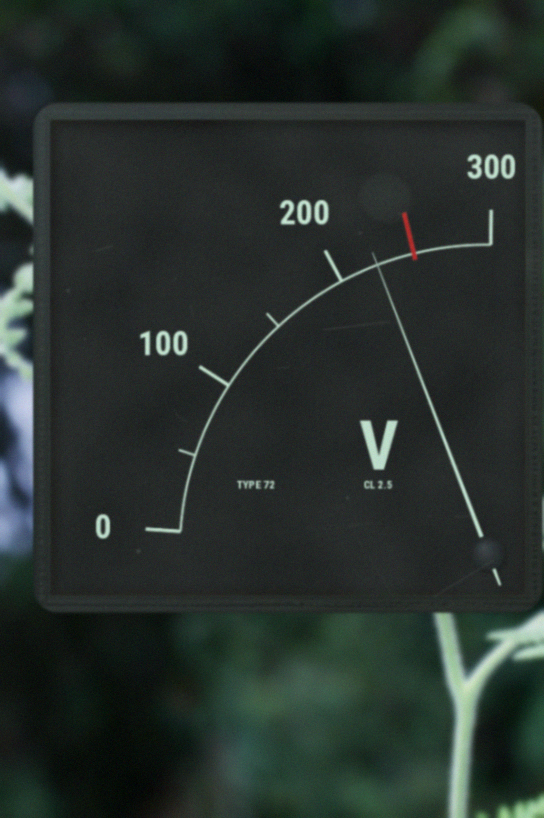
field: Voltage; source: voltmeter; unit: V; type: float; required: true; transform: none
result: 225 V
